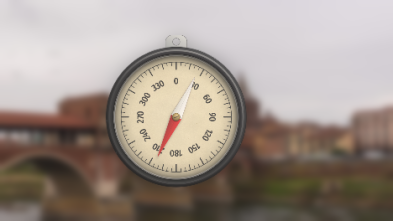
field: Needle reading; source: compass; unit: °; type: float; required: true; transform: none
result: 205 °
